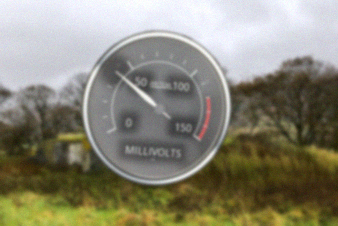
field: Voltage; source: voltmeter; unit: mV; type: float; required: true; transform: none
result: 40 mV
